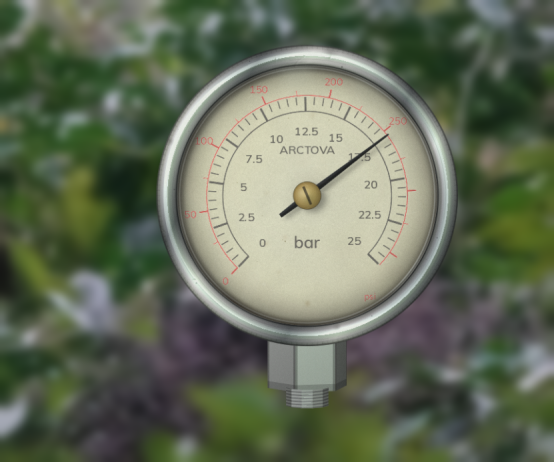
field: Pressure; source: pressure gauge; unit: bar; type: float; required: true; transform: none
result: 17.5 bar
